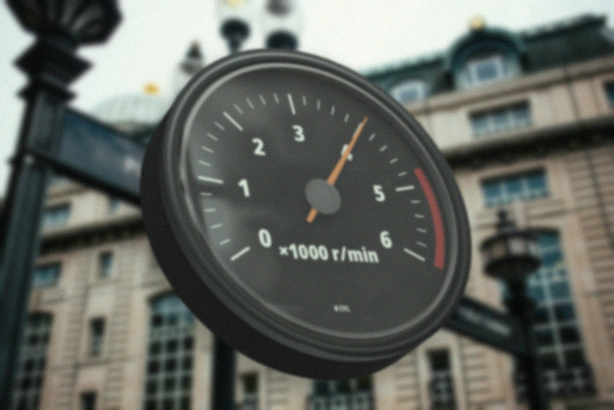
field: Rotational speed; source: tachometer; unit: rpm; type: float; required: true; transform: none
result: 4000 rpm
